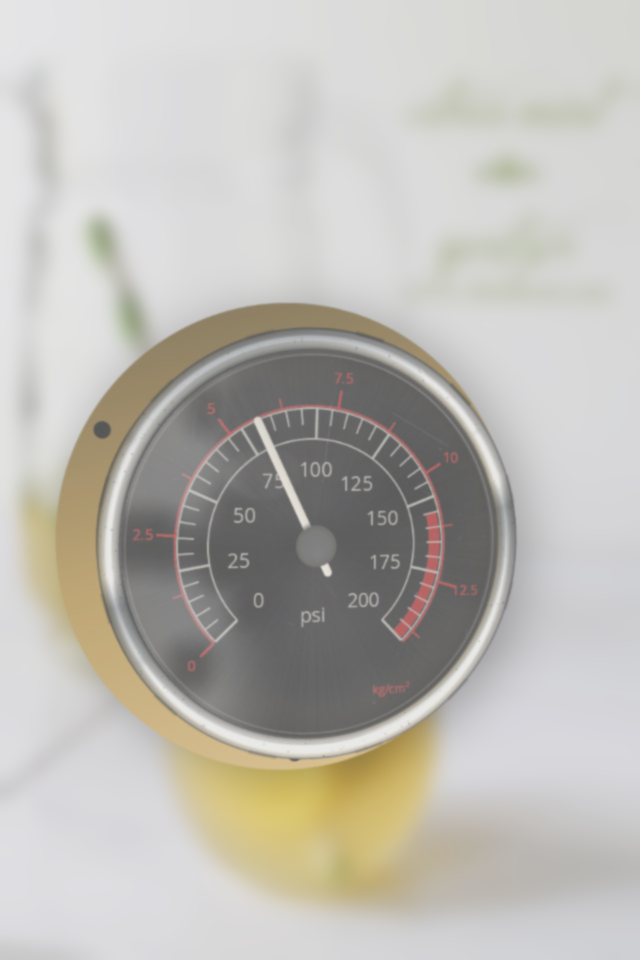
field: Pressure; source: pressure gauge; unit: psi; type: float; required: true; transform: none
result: 80 psi
